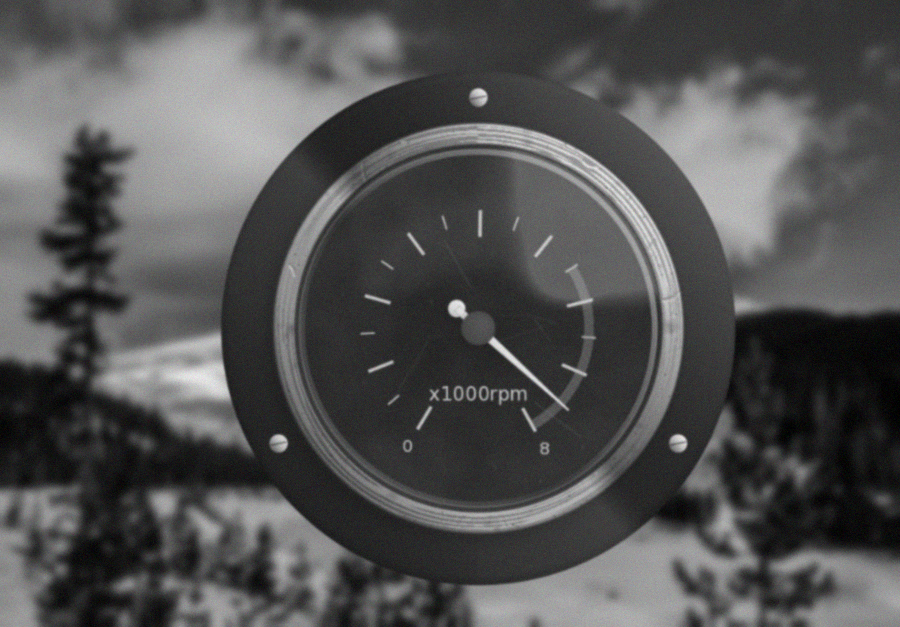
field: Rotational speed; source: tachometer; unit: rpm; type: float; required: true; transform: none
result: 7500 rpm
